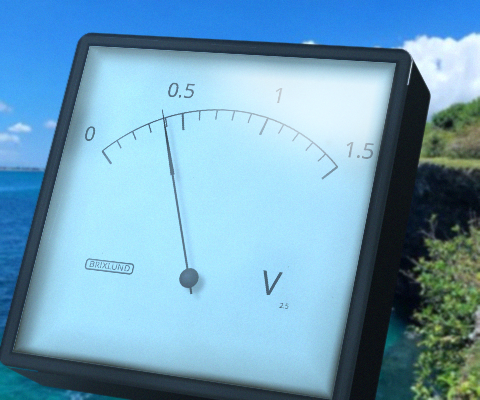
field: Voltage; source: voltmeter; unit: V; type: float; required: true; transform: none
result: 0.4 V
